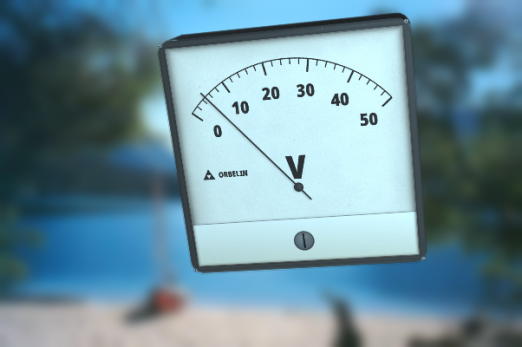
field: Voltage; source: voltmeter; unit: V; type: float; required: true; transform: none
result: 5 V
